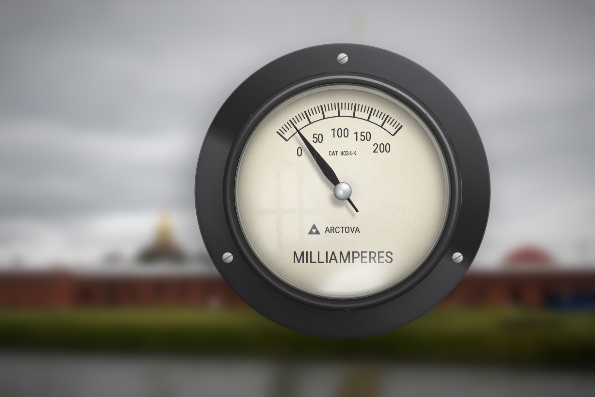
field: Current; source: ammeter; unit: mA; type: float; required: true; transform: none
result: 25 mA
